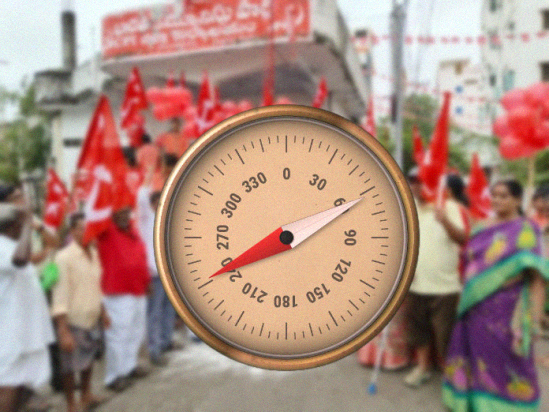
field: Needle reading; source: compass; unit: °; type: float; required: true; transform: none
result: 242.5 °
